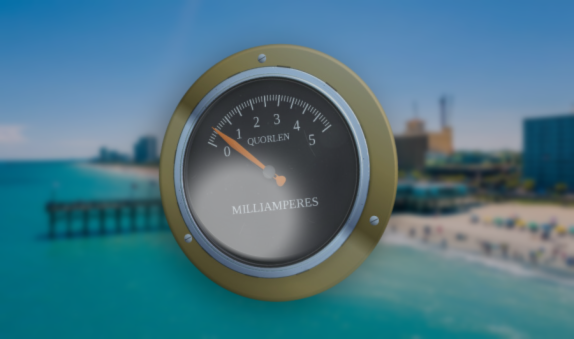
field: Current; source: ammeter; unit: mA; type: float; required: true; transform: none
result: 0.5 mA
